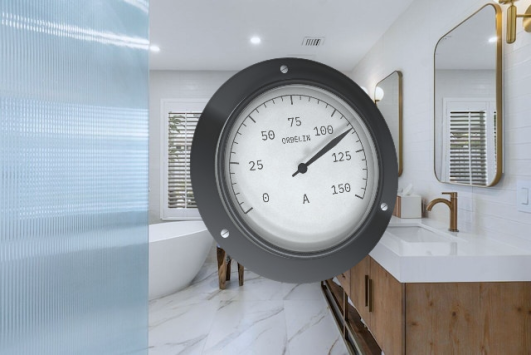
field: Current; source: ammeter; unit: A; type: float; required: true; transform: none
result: 112.5 A
